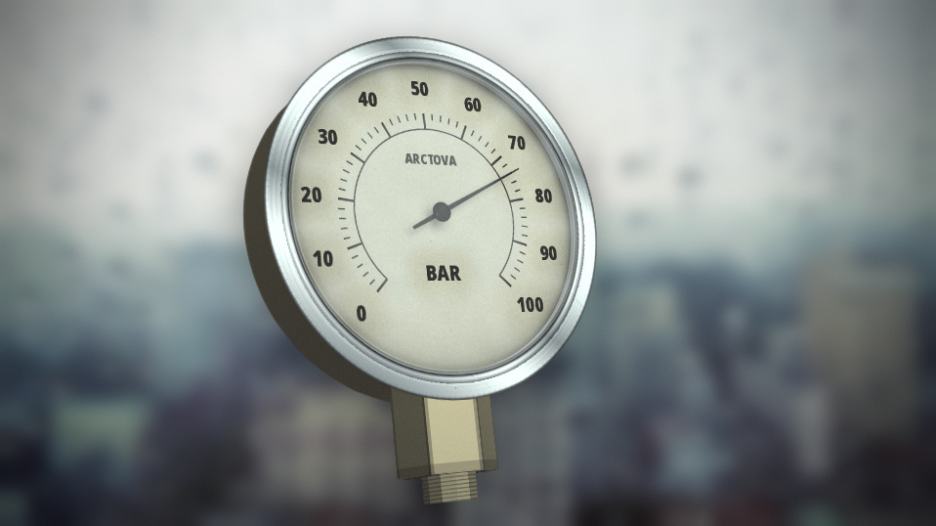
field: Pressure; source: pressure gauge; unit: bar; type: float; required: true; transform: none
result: 74 bar
